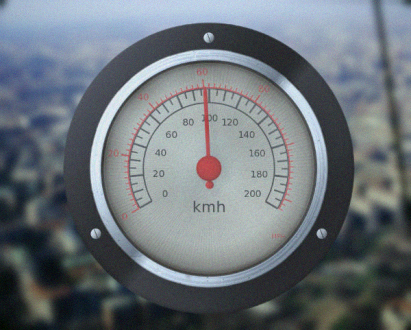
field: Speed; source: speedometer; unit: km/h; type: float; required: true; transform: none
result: 97.5 km/h
